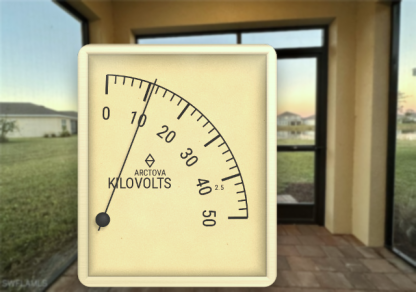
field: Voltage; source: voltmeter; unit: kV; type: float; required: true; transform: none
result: 11 kV
